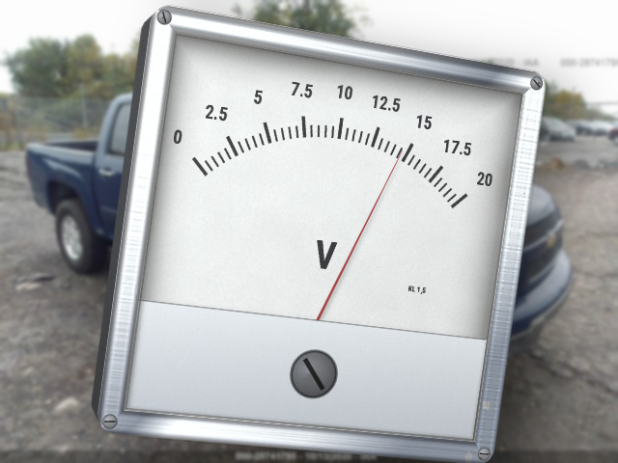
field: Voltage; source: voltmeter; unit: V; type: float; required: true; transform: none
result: 14.5 V
